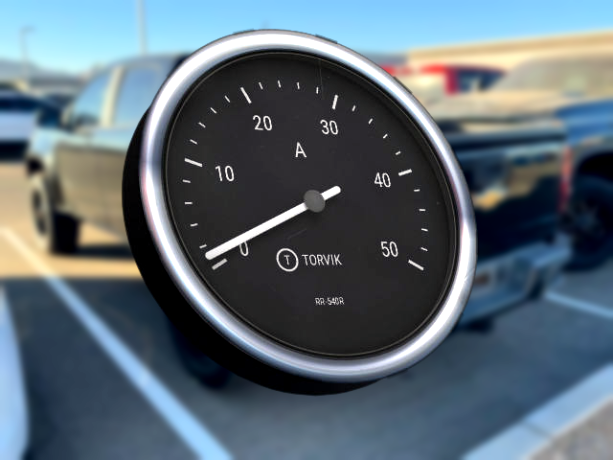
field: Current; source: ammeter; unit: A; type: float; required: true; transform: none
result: 1 A
